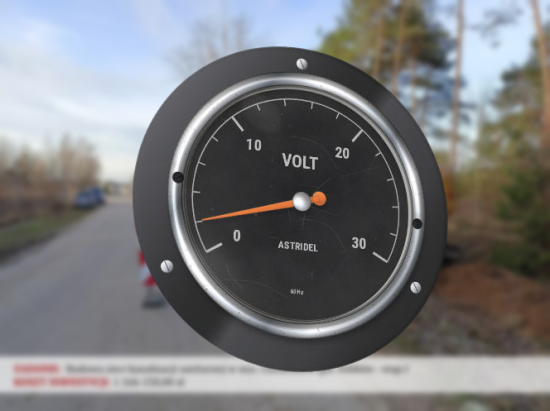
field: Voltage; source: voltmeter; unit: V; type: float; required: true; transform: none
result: 2 V
